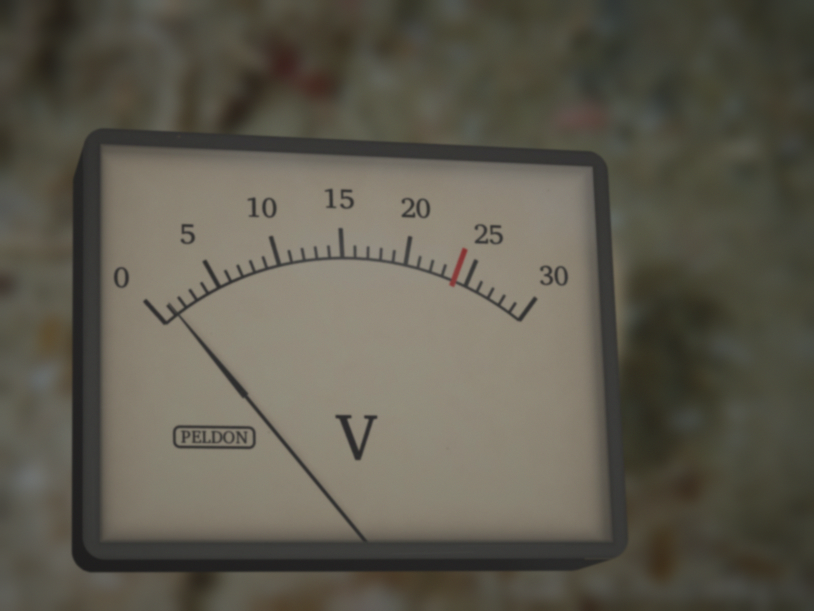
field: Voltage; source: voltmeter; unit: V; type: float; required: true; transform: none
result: 1 V
